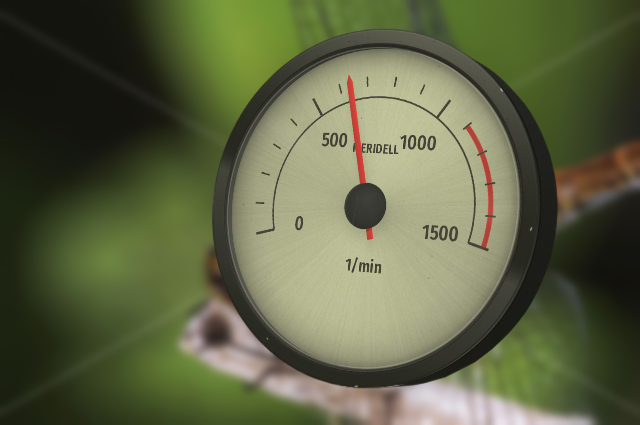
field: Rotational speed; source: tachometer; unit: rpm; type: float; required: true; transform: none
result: 650 rpm
